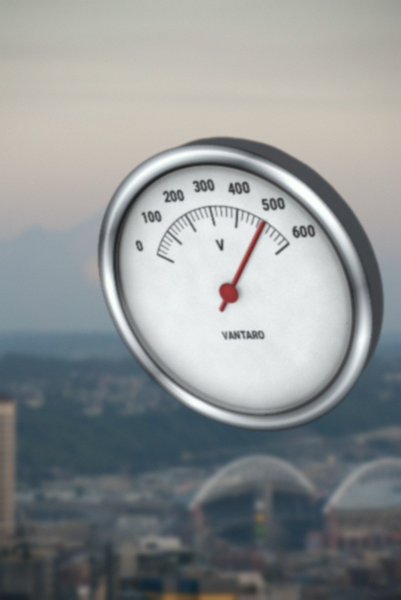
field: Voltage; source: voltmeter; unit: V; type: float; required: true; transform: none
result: 500 V
